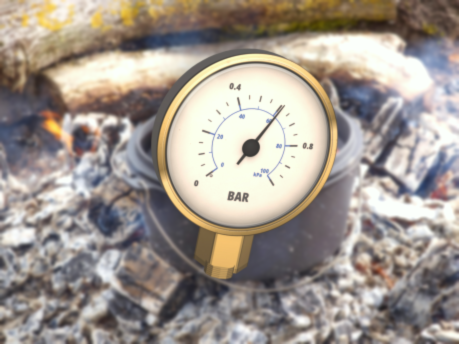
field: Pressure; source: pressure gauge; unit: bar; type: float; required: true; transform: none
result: 0.6 bar
